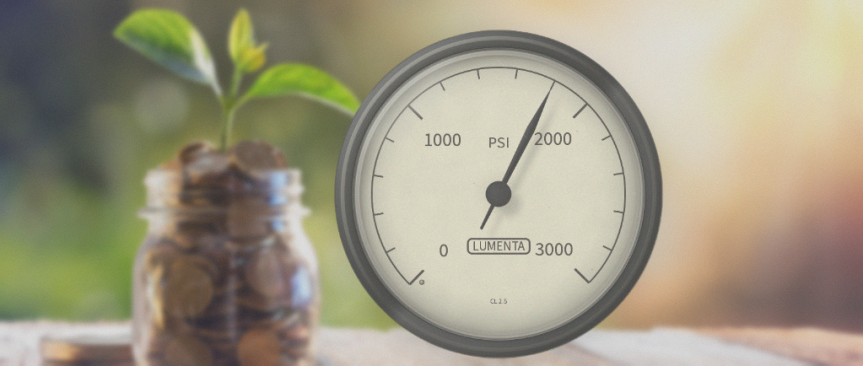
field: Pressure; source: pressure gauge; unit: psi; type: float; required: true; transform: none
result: 1800 psi
